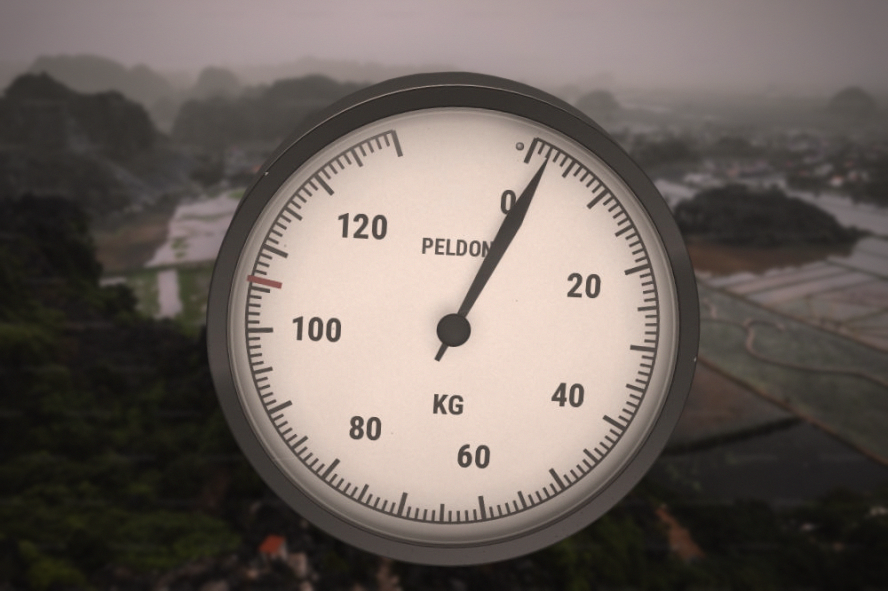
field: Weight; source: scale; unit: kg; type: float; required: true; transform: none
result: 2 kg
